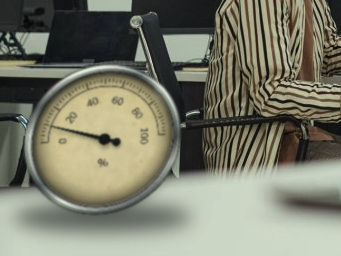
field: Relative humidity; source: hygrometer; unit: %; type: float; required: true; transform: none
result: 10 %
